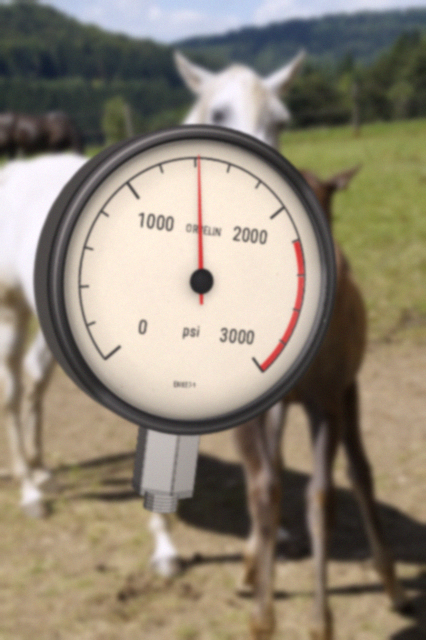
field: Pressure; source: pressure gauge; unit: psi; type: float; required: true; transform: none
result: 1400 psi
